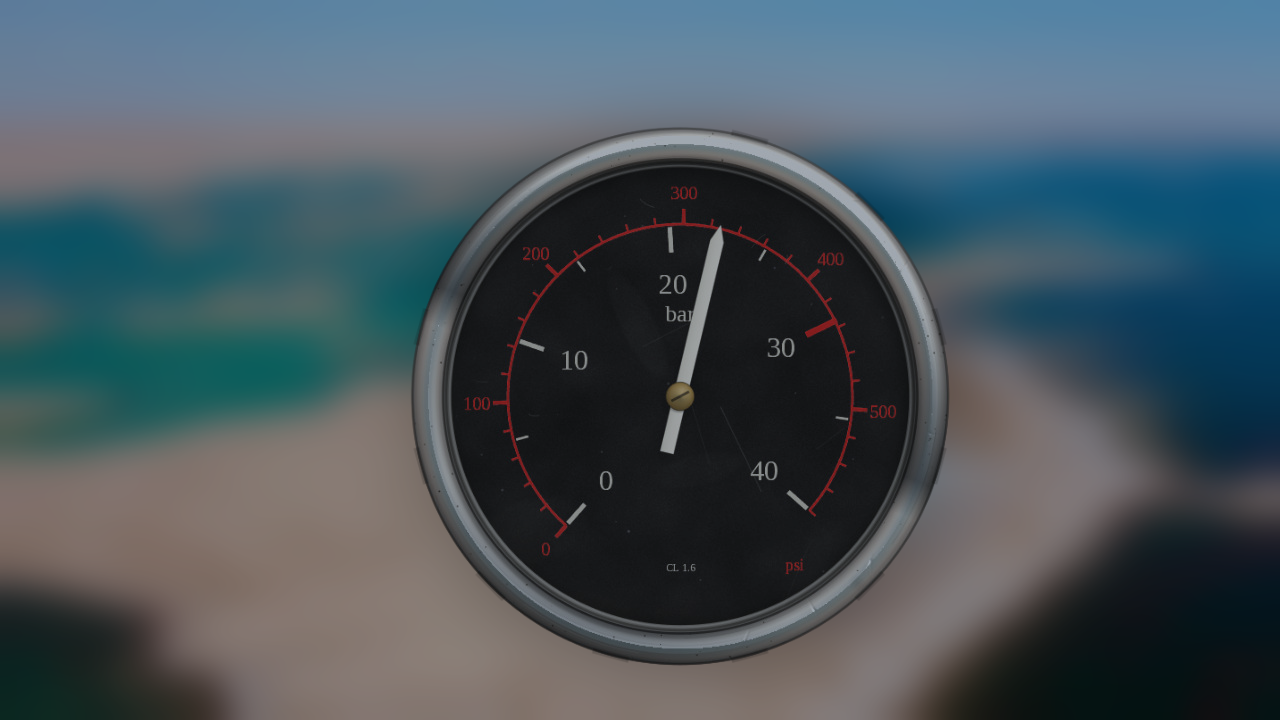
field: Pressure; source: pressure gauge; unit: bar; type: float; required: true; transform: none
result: 22.5 bar
